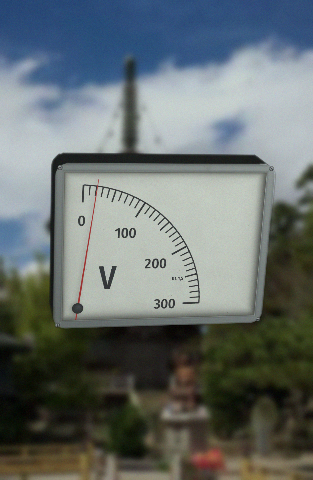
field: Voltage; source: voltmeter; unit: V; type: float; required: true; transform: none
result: 20 V
